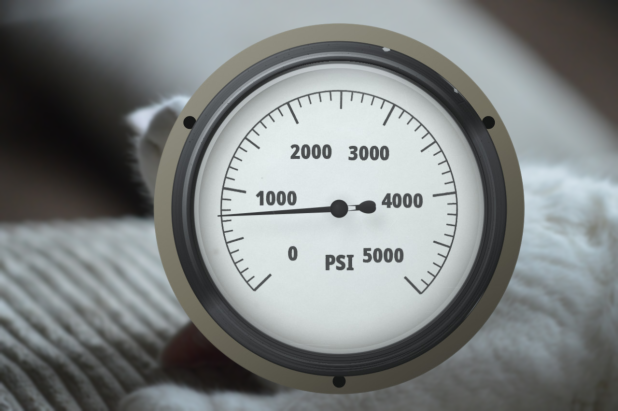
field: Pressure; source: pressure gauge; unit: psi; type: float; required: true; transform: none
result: 750 psi
